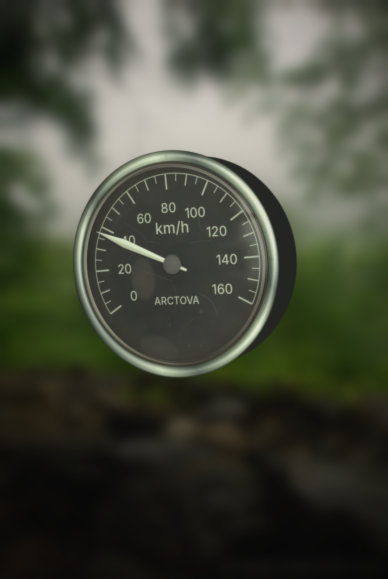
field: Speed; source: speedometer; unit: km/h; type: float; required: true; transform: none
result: 37.5 km/h
